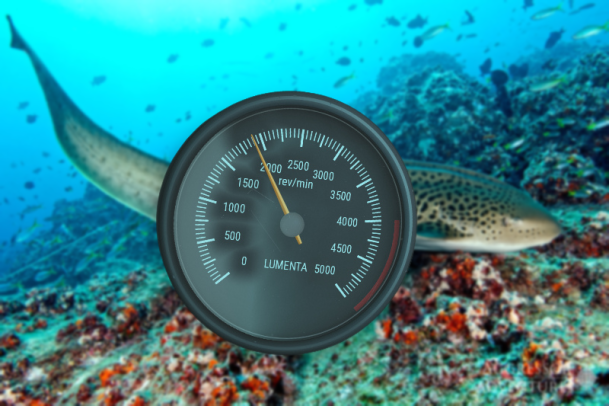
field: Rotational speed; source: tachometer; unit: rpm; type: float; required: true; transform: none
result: 1900 rpm
